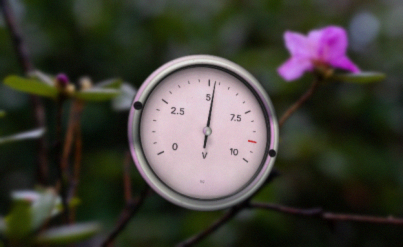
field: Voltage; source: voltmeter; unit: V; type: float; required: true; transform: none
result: 5.25 V
